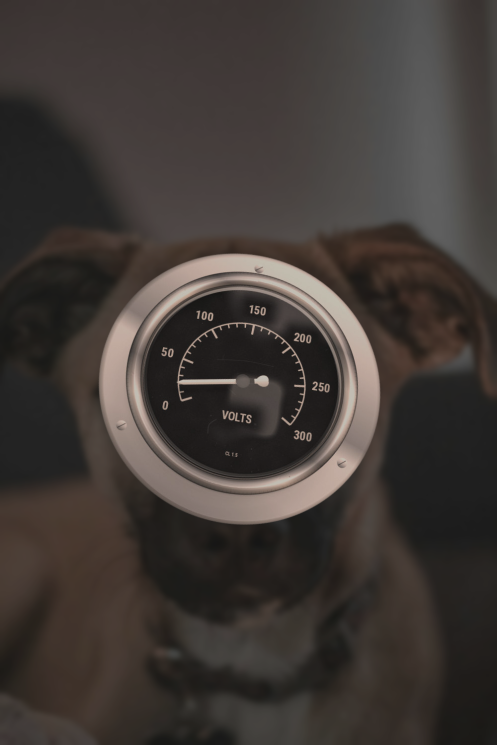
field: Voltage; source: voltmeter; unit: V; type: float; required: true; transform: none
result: 20 V
